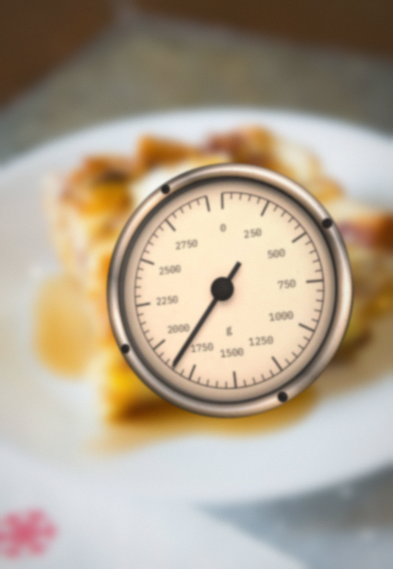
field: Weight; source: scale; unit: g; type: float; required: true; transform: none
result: 1850 g
